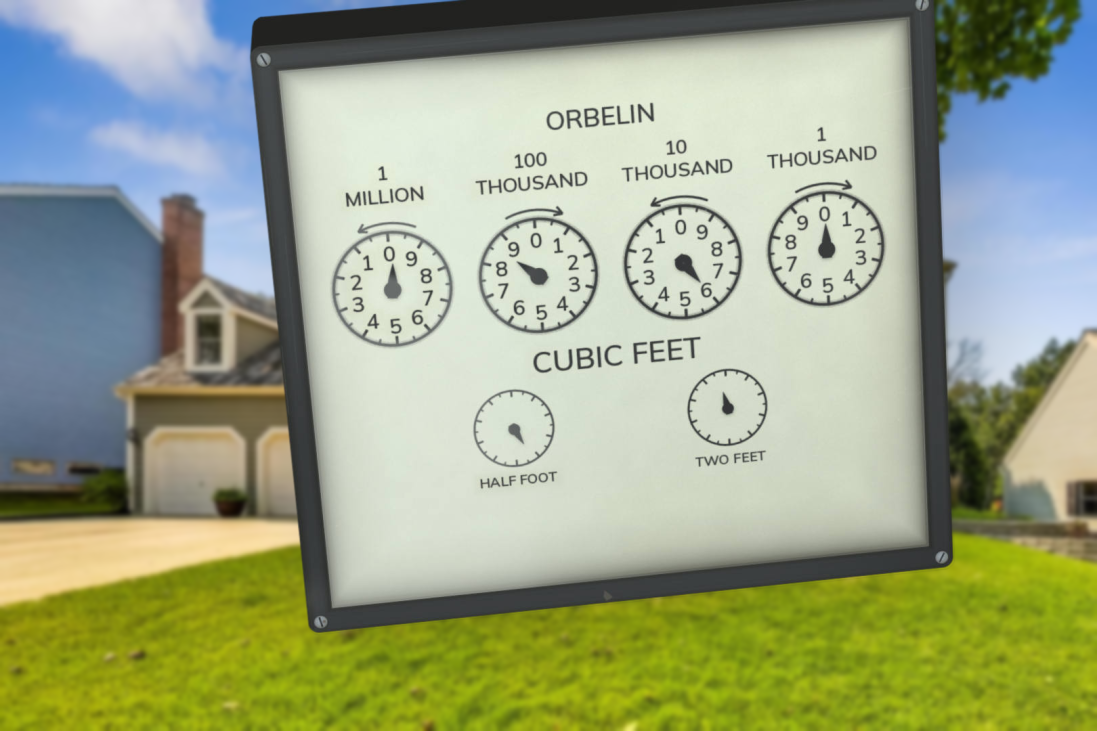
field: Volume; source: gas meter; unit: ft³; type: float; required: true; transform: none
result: 986000 ft³
